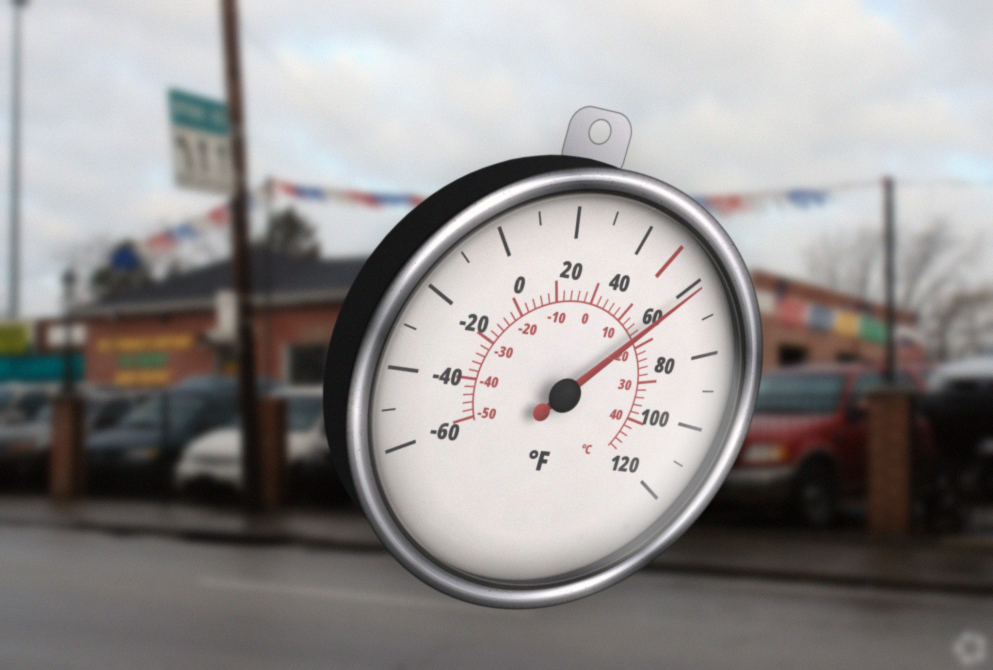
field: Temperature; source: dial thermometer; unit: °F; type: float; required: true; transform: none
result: 60 °F
